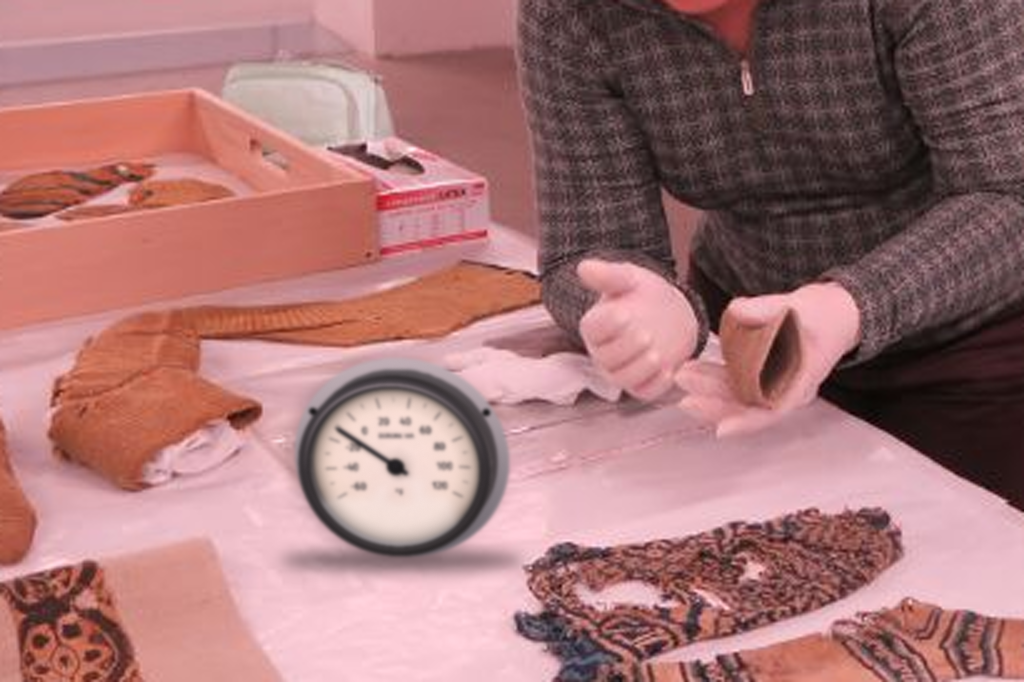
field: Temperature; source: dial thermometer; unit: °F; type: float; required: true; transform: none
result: -10 °F
